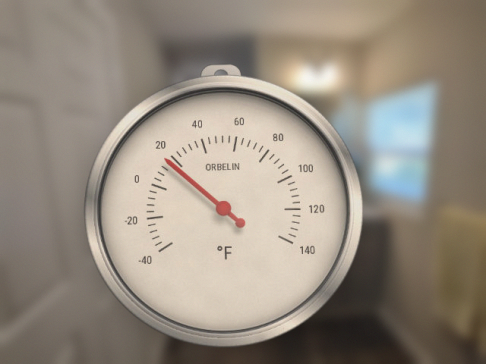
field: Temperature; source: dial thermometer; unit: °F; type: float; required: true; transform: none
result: 16 °F
